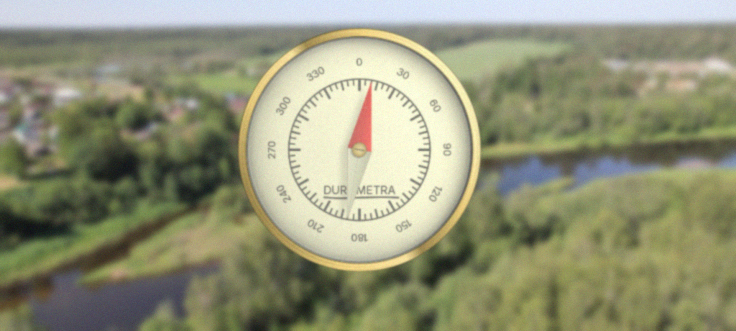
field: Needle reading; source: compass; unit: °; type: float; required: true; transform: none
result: 10 °
